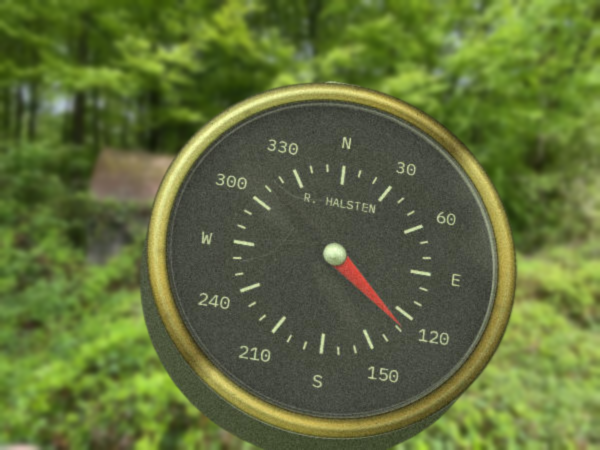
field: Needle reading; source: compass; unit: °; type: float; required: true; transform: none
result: 130 °
